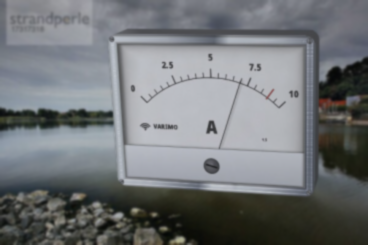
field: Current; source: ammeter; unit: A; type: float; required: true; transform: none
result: 7 A
